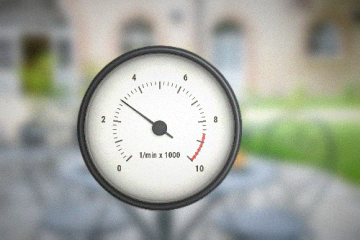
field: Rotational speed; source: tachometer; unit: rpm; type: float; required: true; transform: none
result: 3000 rpm
